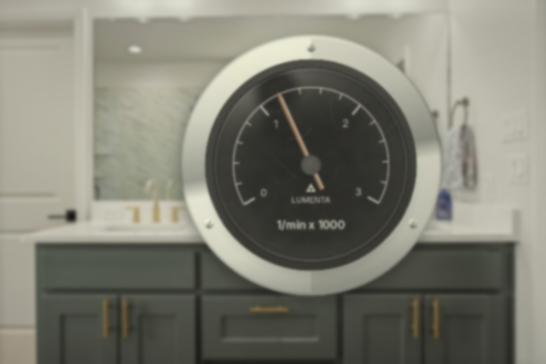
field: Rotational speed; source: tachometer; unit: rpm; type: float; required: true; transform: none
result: 1200 rpm
